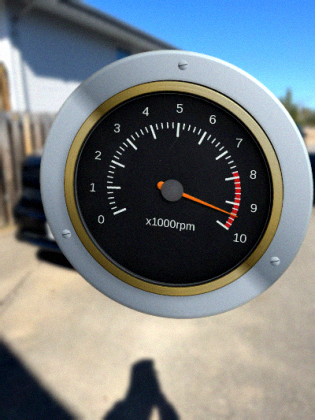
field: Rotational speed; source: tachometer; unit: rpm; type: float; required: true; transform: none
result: 9400 rpm
